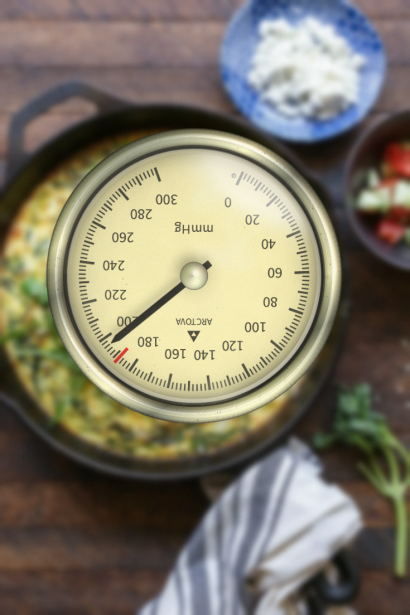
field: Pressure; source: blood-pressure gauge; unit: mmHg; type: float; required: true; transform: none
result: 196 mmHg
